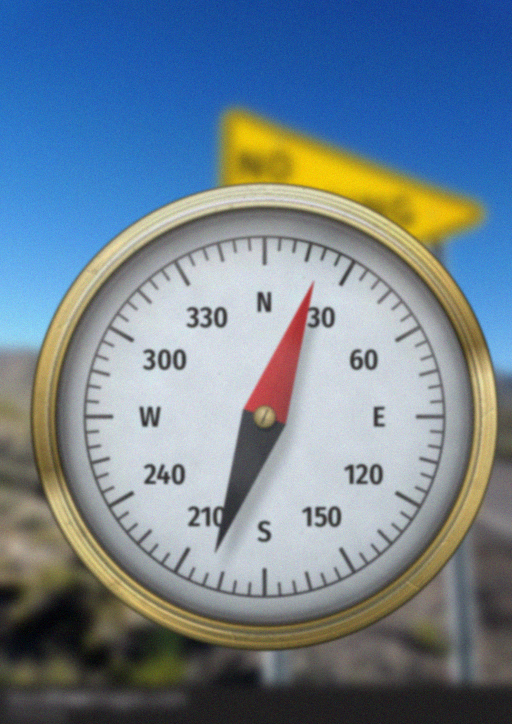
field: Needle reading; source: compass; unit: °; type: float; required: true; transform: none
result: 20 °
